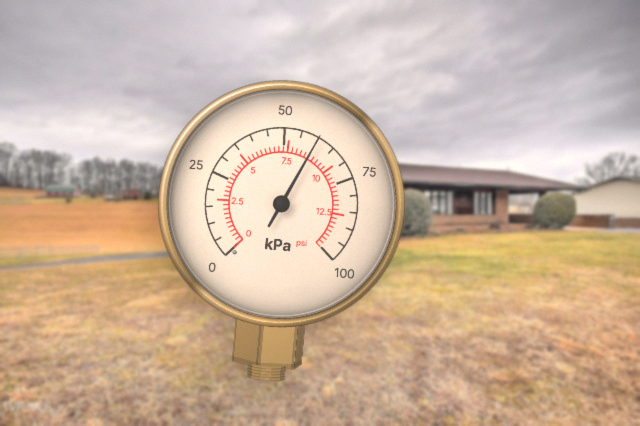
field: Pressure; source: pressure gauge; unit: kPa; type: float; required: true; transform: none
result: 60 kPa
